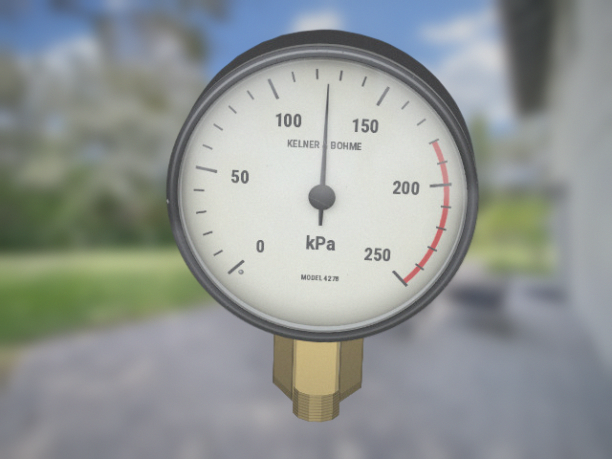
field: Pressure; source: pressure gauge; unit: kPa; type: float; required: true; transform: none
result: 125 kPa
